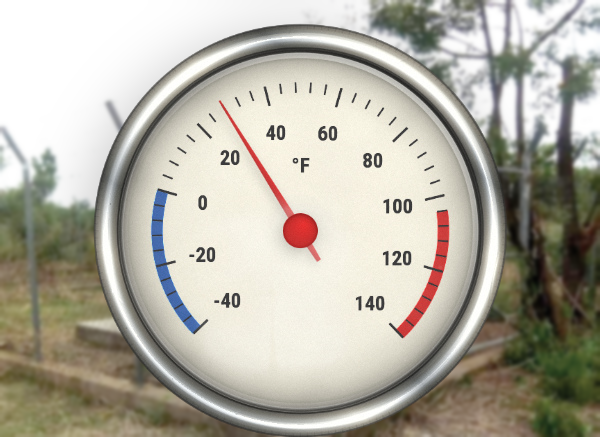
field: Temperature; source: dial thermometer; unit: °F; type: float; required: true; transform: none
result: 28 °F
